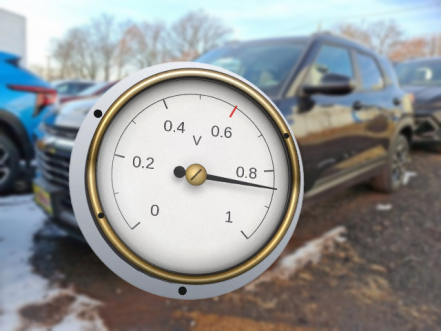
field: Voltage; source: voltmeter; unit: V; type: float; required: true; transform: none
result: 0.85 V
